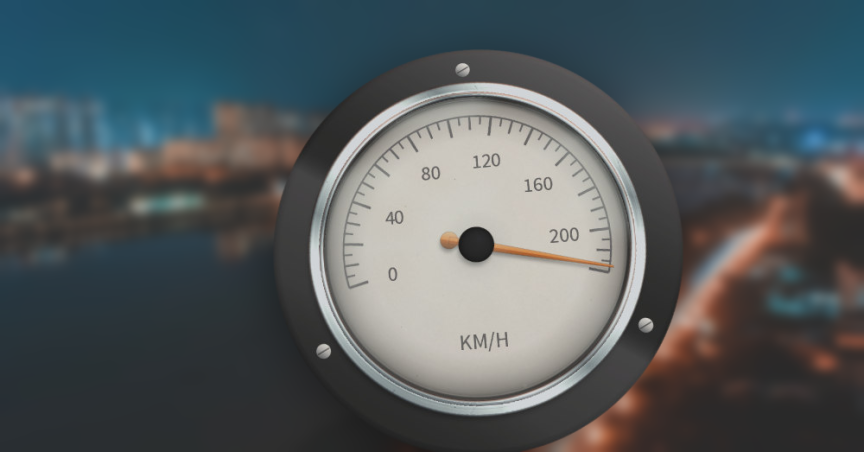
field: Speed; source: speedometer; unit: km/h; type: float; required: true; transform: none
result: 217.5 km/h
